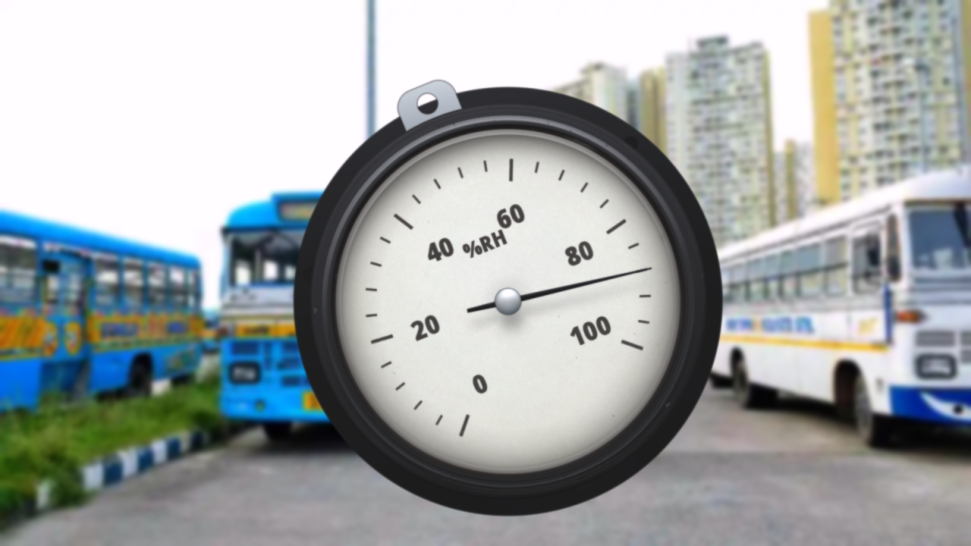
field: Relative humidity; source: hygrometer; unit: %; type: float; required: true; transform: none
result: 88 %
